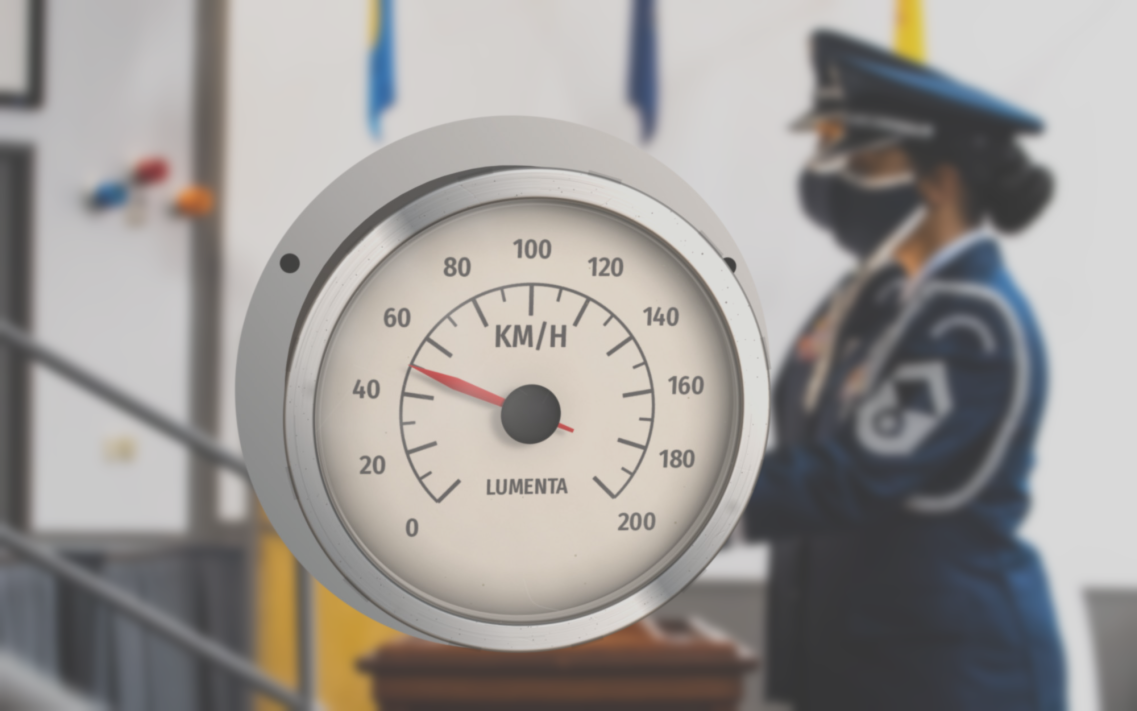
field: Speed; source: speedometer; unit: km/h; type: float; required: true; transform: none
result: 50 km/h
